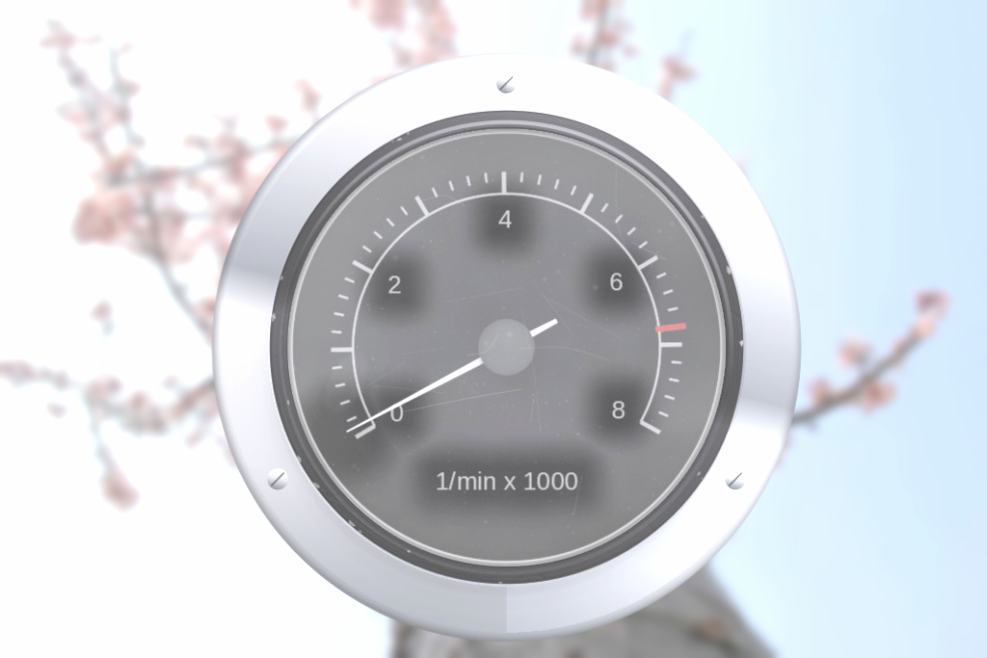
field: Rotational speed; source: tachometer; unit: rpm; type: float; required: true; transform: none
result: 100 rpm
